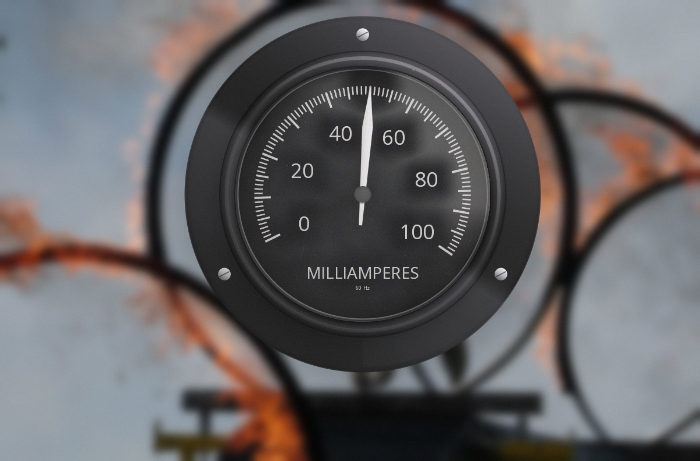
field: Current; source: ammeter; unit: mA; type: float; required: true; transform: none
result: 50 mA
